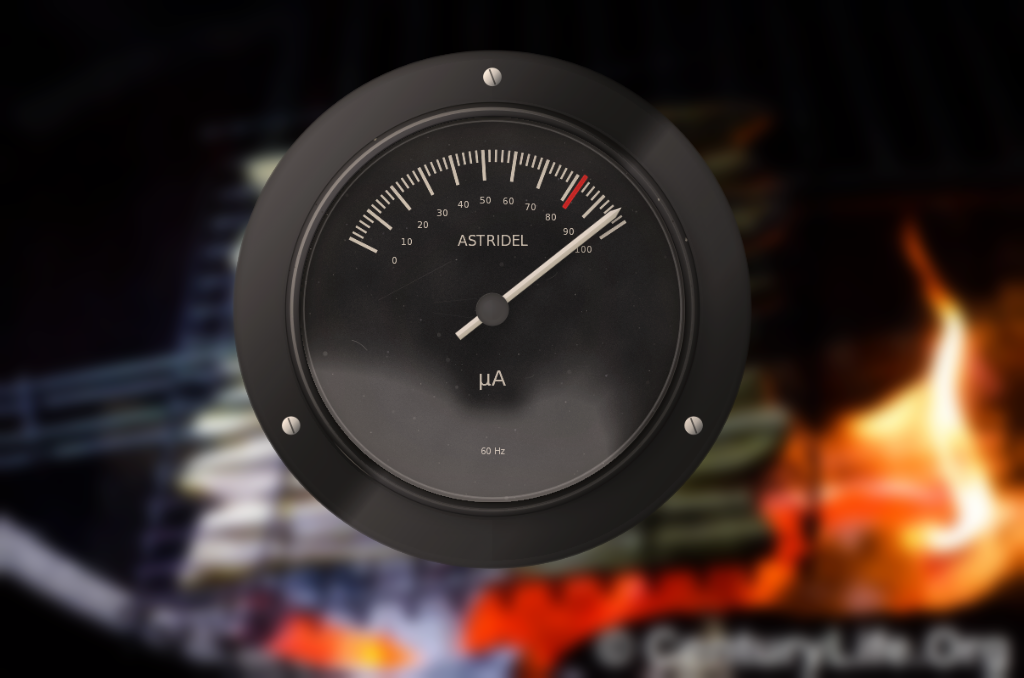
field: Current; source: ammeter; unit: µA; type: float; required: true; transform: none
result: 96 µA
